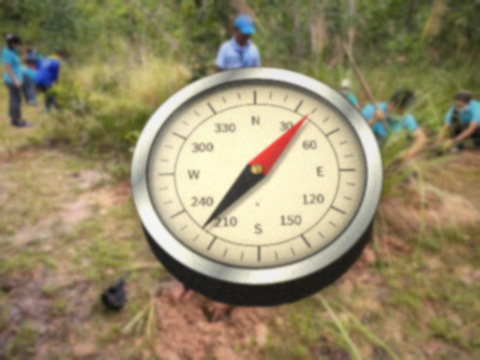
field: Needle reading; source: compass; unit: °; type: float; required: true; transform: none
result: 40 °
